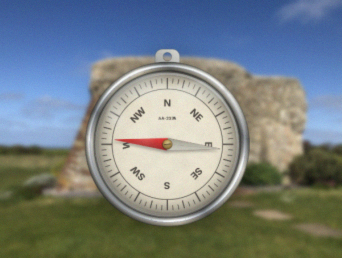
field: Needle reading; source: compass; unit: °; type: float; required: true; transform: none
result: 275 °
